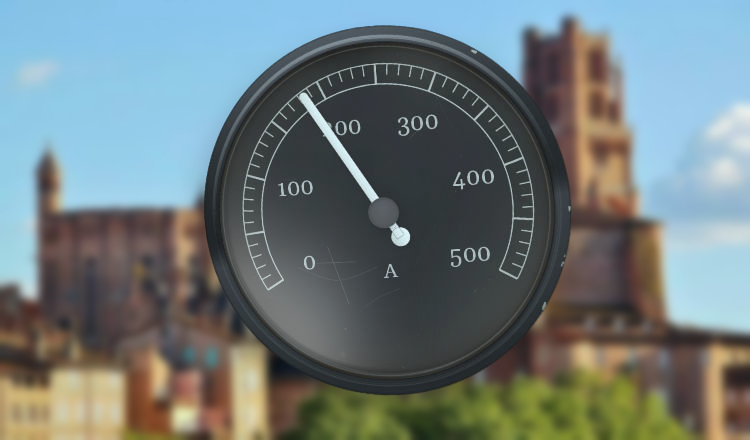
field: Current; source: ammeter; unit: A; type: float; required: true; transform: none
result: 185 A
